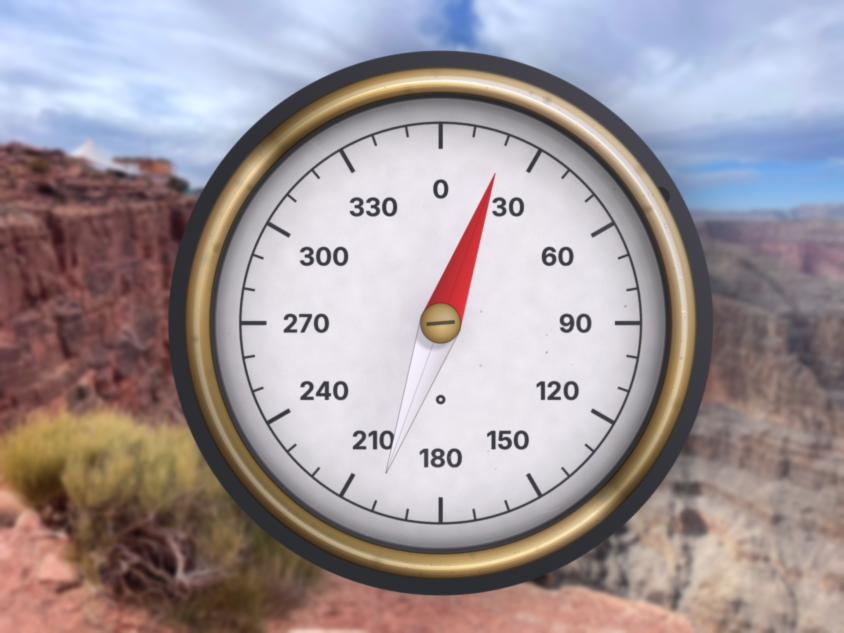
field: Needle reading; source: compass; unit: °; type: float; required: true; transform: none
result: 20 °
